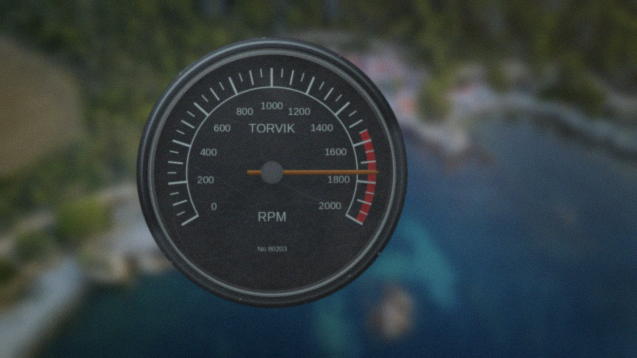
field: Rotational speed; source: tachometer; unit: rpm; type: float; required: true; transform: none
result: 1750 rpm
